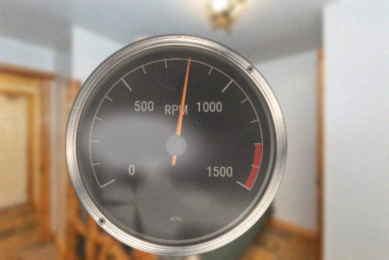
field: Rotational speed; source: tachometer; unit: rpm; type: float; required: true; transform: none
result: 800 rpm
